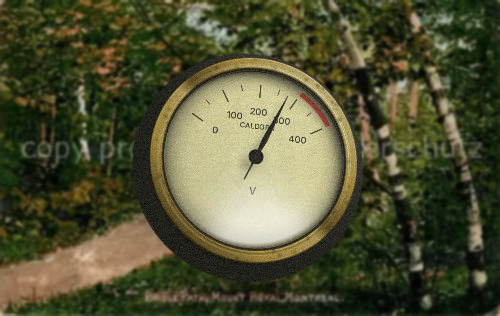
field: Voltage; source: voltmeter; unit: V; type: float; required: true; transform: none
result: 275 V
